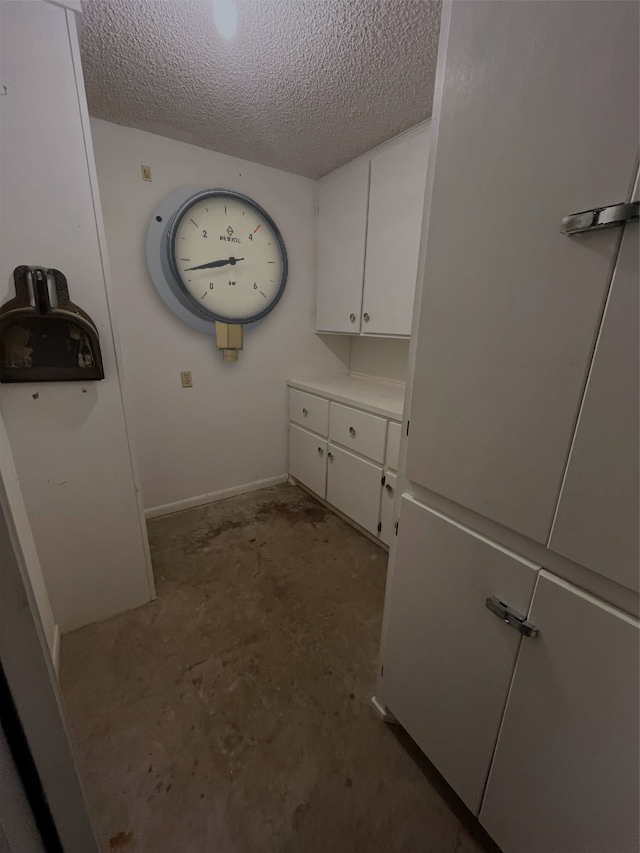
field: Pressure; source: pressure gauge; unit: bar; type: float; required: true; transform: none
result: 0.75 bar
